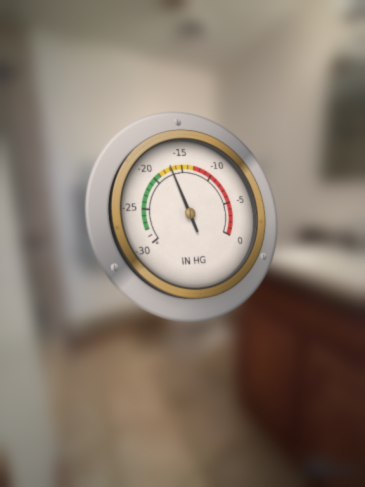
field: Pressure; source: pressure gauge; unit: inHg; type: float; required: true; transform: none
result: -17 inHg
